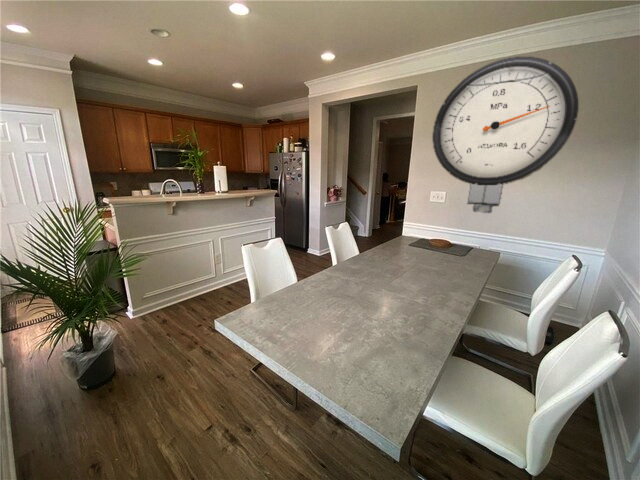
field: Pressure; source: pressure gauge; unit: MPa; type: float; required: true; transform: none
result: 1.25 MPa
